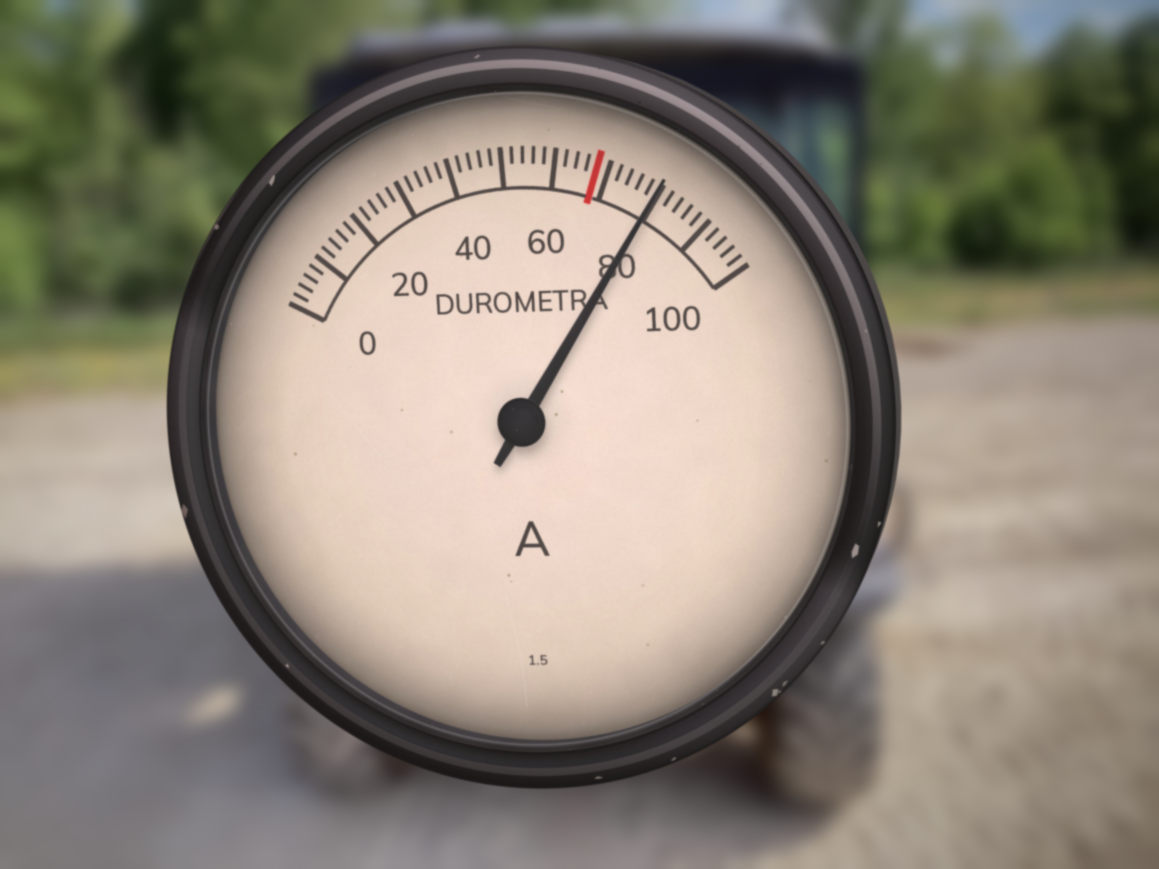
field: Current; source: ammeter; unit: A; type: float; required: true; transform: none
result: 80 A
